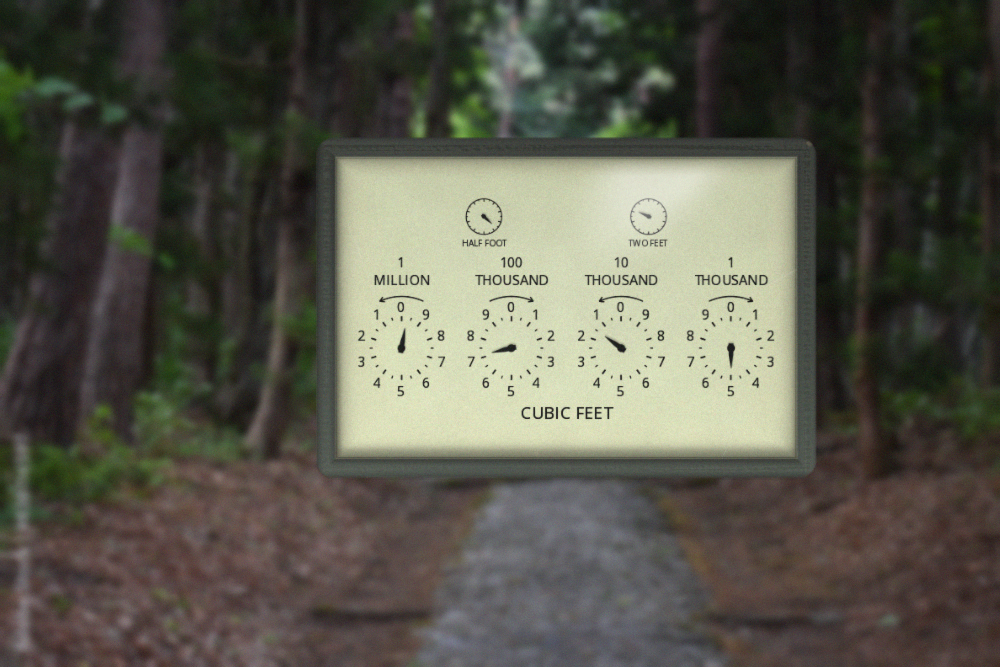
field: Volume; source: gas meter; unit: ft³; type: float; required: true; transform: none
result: 971500 ft³
